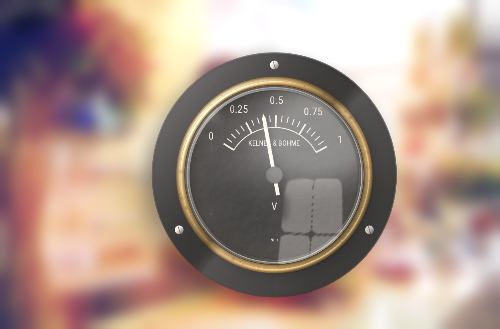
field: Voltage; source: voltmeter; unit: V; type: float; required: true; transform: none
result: 0.4 V
